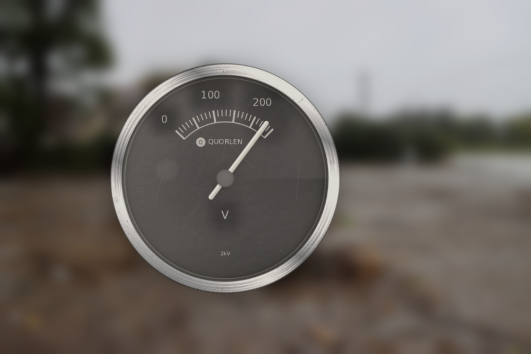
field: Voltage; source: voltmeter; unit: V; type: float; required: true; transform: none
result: 230 V
